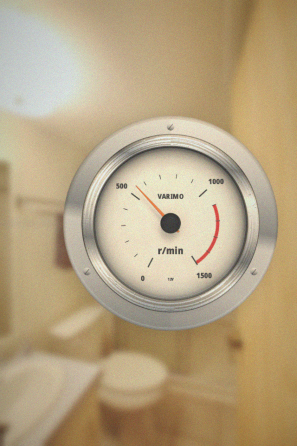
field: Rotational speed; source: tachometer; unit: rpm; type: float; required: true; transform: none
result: 550 rpm
